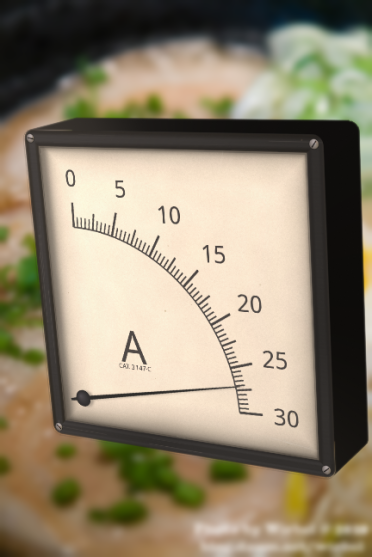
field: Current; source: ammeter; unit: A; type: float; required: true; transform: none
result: 27 A
